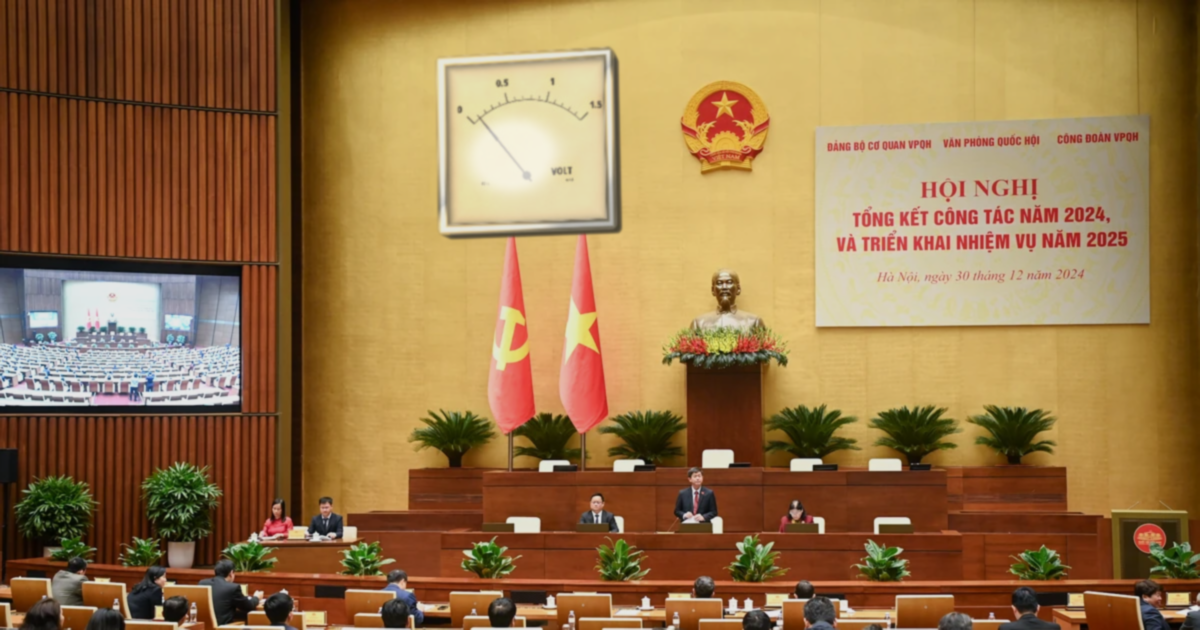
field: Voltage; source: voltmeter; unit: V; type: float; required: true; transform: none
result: 0.1 V
